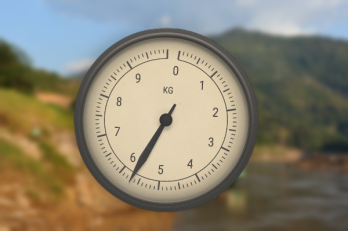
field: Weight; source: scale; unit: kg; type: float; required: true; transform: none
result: 5.7 kg
